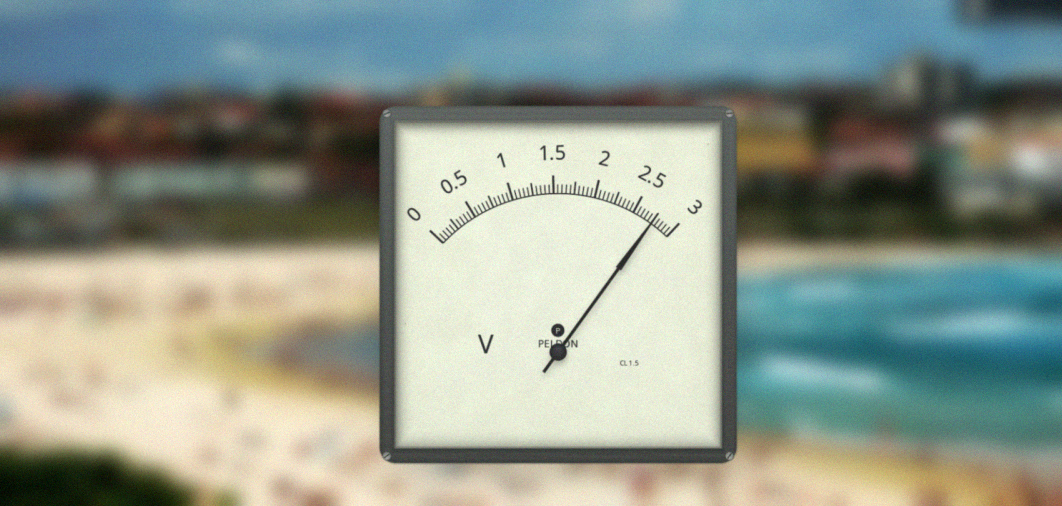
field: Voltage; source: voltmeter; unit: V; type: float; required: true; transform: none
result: 2.75 V
